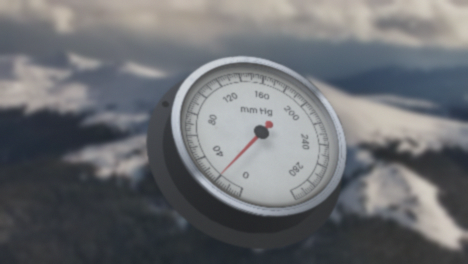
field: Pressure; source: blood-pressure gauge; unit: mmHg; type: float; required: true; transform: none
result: 20 mmHg
